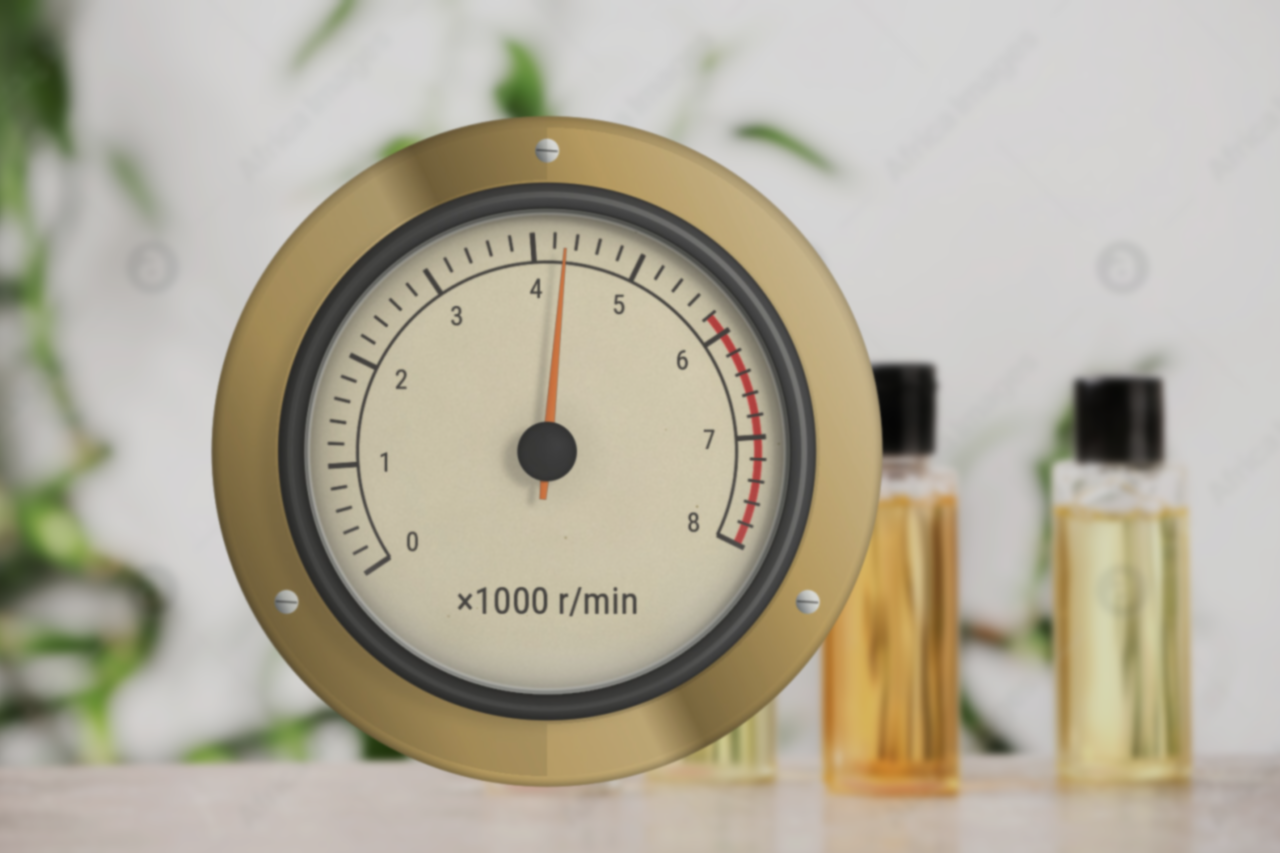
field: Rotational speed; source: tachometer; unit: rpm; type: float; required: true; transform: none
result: 4300 rpm
